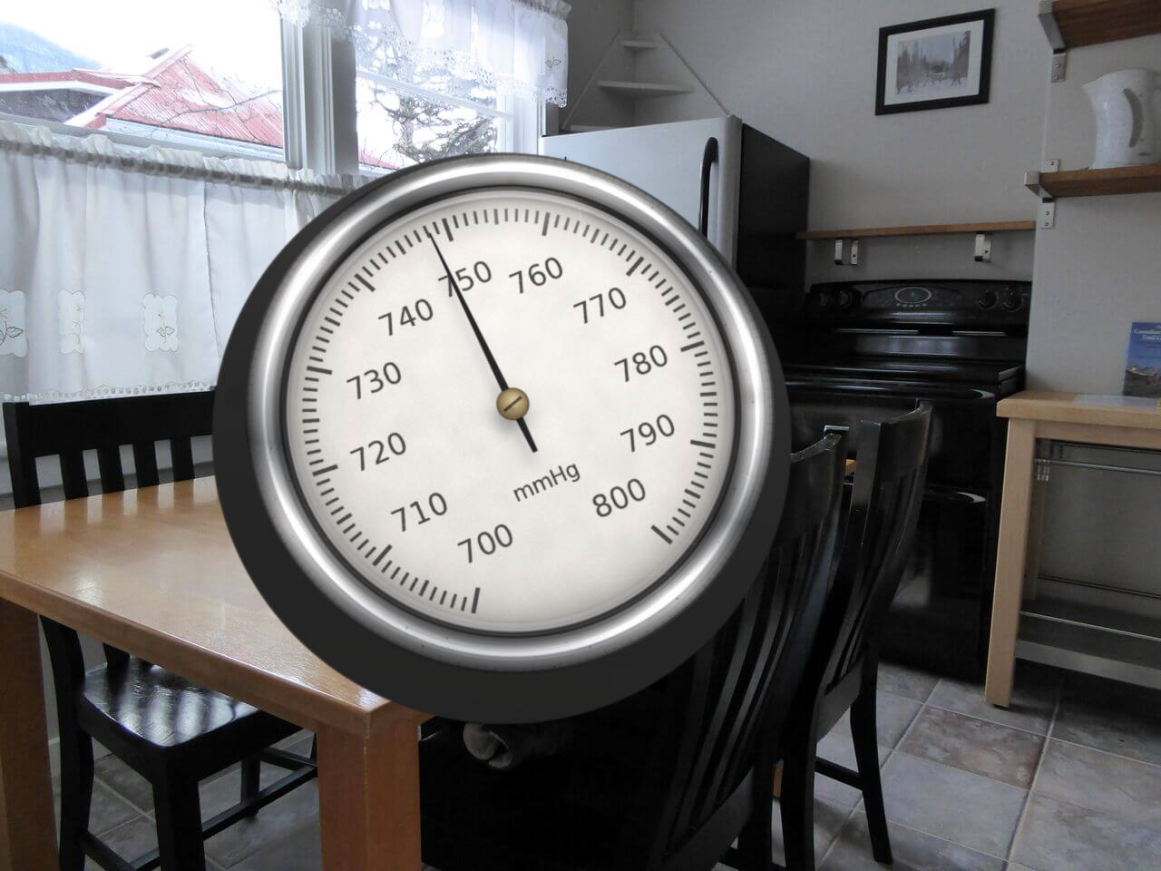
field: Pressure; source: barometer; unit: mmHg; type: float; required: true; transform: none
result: 748 mmHg
